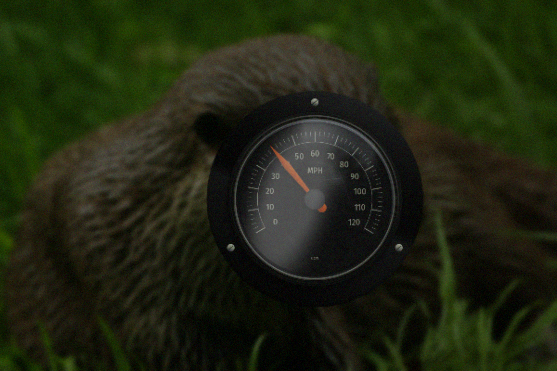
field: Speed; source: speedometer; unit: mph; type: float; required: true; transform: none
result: 40 mph
